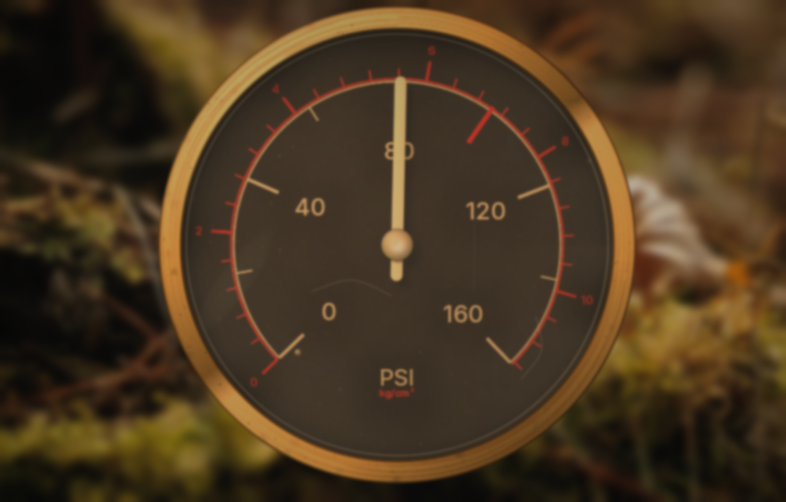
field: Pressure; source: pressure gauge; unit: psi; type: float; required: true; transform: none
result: 80 psi
